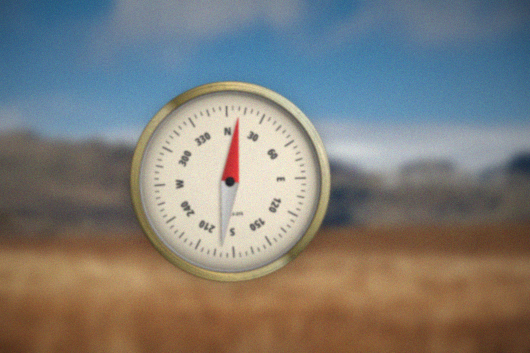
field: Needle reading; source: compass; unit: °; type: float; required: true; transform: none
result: 10 °
